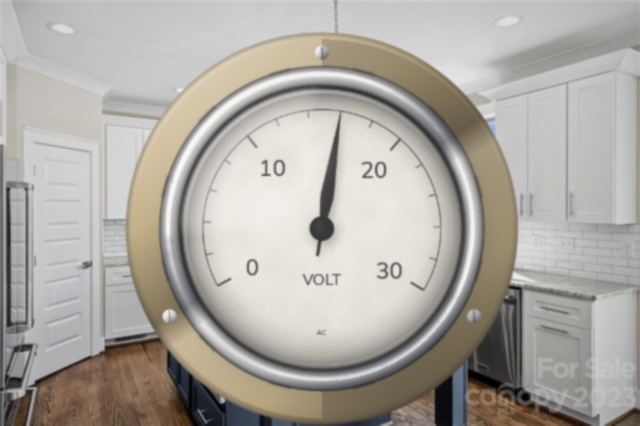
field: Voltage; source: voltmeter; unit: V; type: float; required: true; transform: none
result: 16 V
